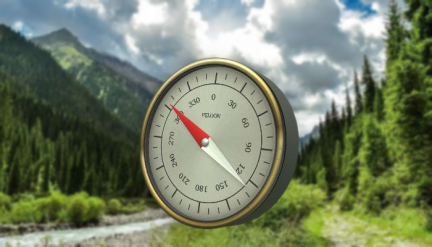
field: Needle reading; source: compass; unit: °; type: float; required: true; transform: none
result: 305 °
